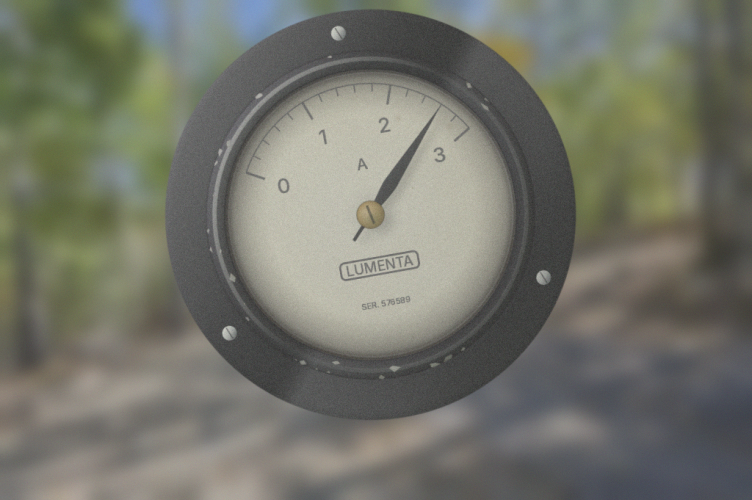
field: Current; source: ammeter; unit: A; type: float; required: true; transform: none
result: 2.6 A
